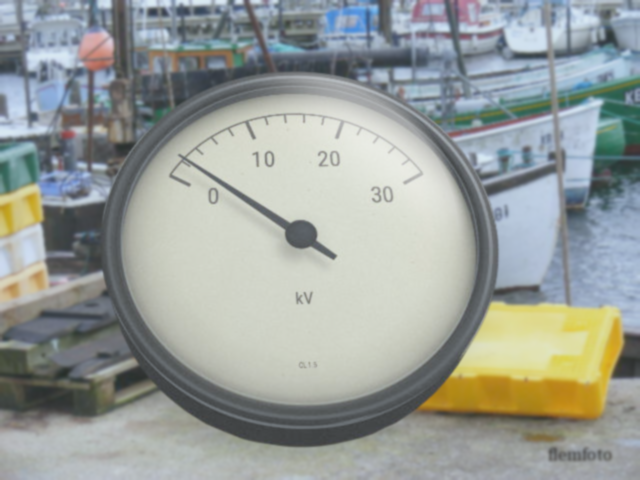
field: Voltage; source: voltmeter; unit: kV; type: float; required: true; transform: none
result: 2 kV
